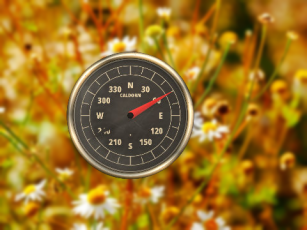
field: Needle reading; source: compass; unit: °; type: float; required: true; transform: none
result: 60 °
